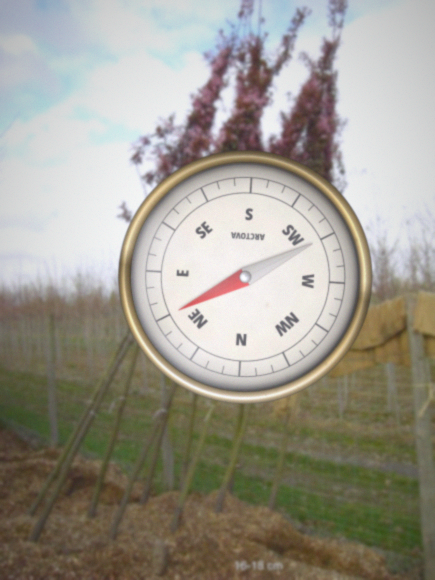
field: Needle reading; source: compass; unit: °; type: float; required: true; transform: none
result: 60 °
